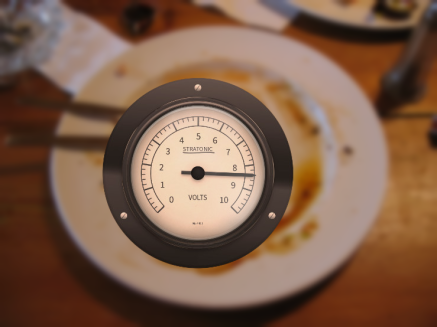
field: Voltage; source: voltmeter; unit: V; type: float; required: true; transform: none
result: 8.4 V
